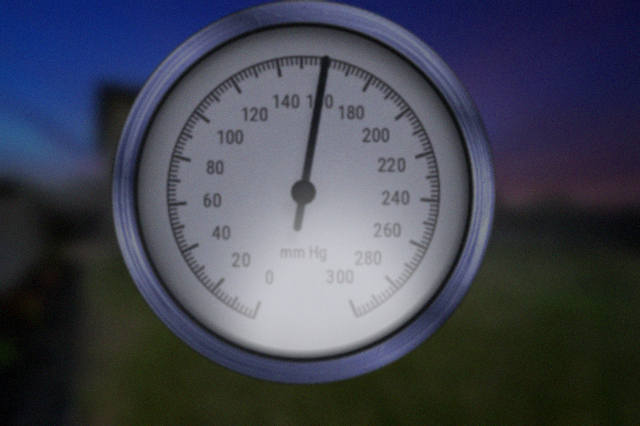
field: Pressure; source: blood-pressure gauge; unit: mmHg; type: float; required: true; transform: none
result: 160 mmHg
